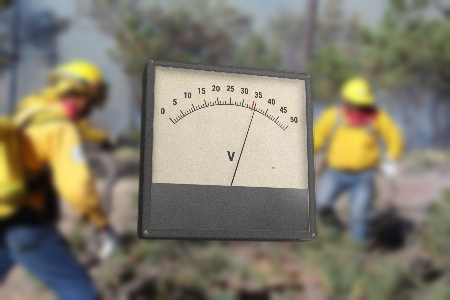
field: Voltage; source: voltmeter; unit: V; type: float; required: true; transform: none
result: 35 V
